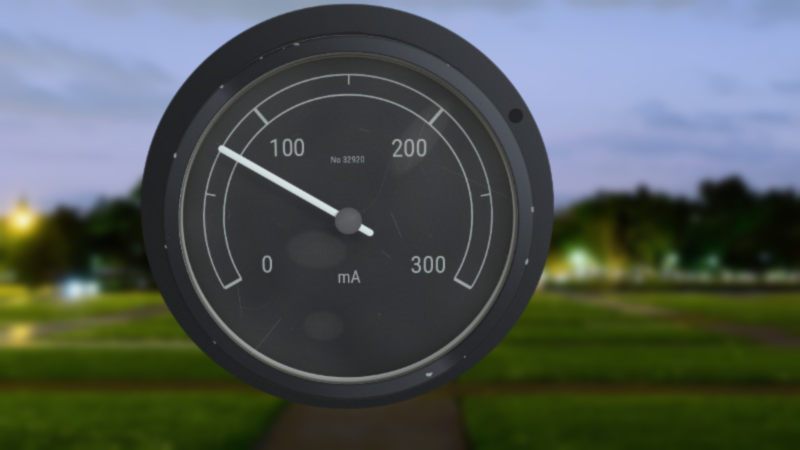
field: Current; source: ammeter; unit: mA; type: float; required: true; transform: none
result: 75 mA
